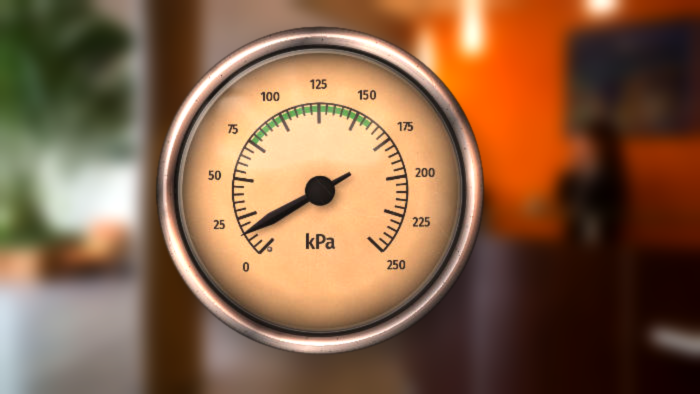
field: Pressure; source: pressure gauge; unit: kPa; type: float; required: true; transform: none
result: 15 kPa
